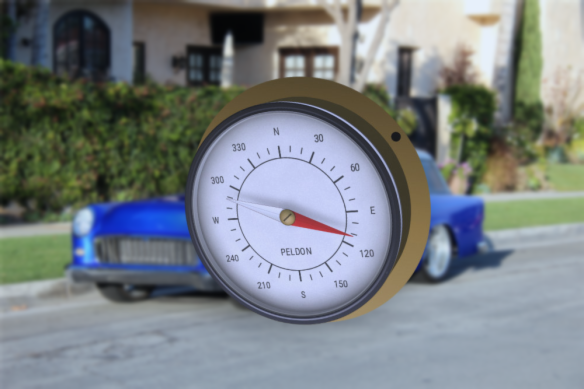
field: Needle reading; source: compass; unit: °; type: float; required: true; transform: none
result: 110 °
